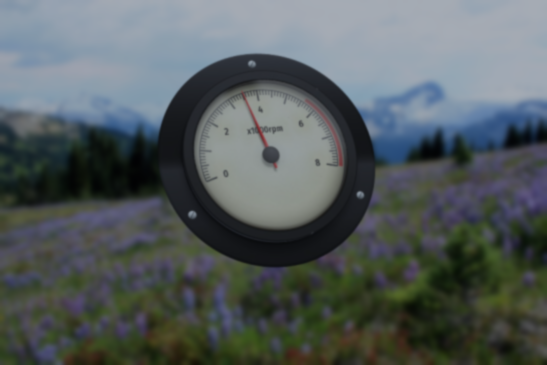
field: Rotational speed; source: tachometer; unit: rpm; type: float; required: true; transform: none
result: 3500 rpm
